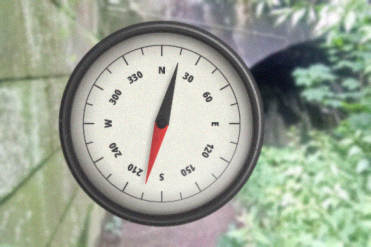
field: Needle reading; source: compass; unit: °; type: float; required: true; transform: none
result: 195 °
